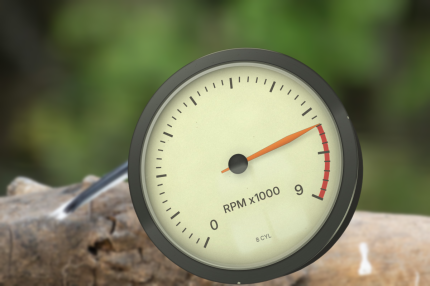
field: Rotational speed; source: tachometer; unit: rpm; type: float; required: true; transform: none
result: 7400 rpm
